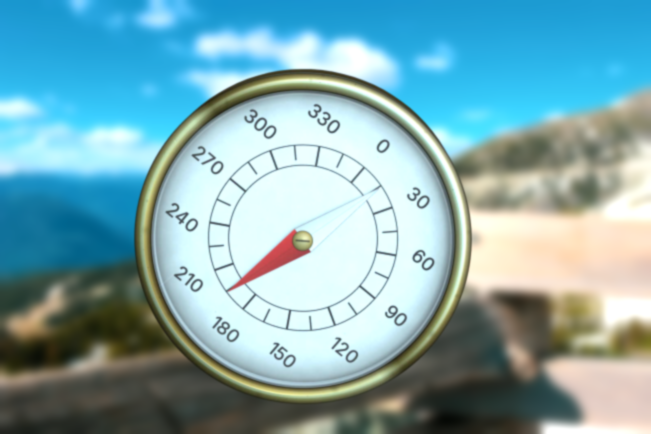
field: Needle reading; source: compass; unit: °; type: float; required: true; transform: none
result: 195 °
